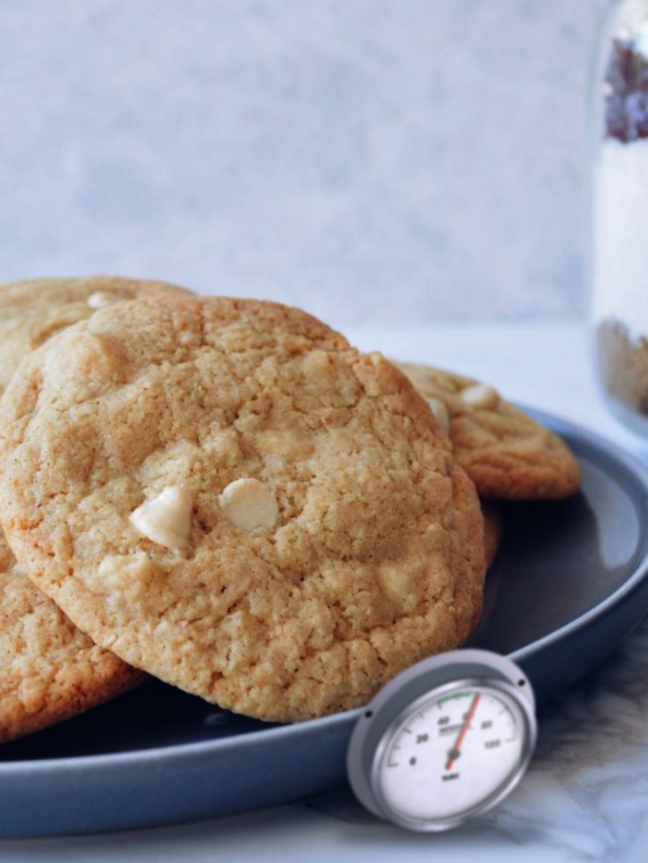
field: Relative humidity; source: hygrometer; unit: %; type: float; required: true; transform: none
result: 60 %
